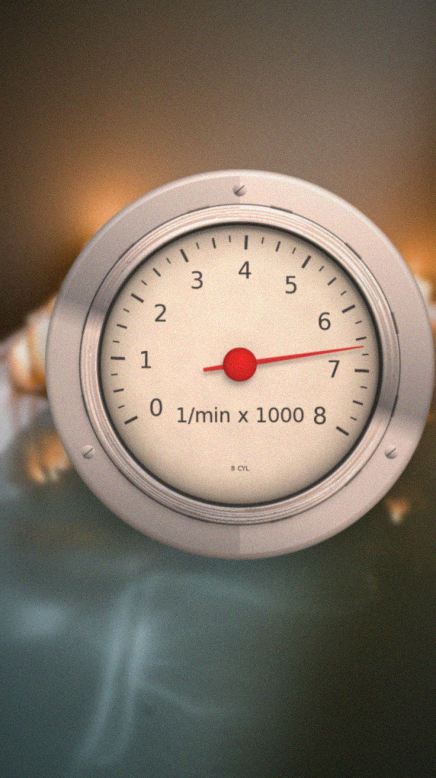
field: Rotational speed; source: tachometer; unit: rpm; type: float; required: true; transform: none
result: 6625 rpm
